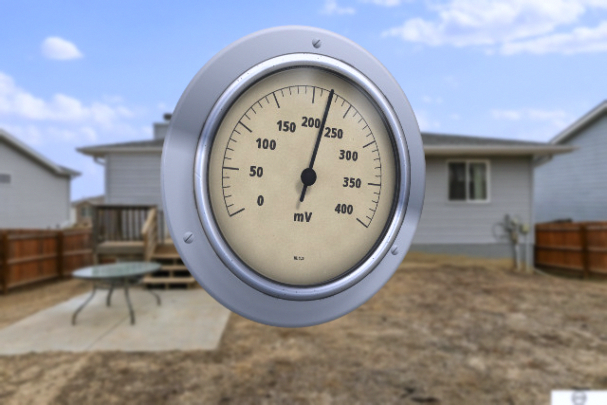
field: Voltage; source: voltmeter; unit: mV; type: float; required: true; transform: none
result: 220 mV
